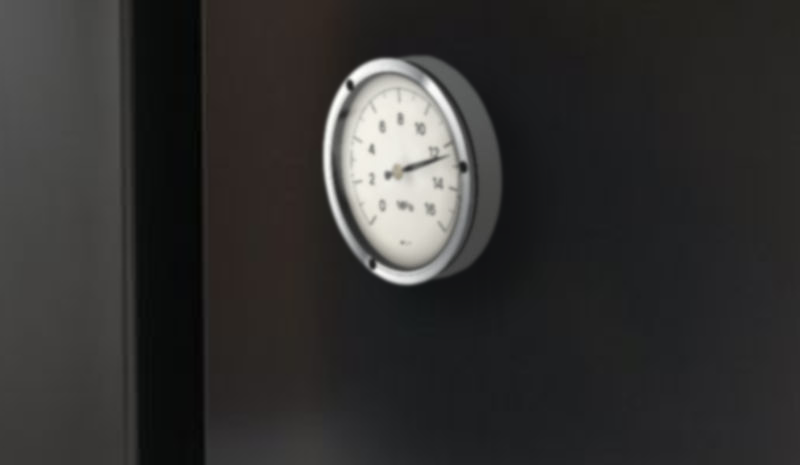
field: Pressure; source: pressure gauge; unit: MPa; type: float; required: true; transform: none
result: 12.5 MPa
